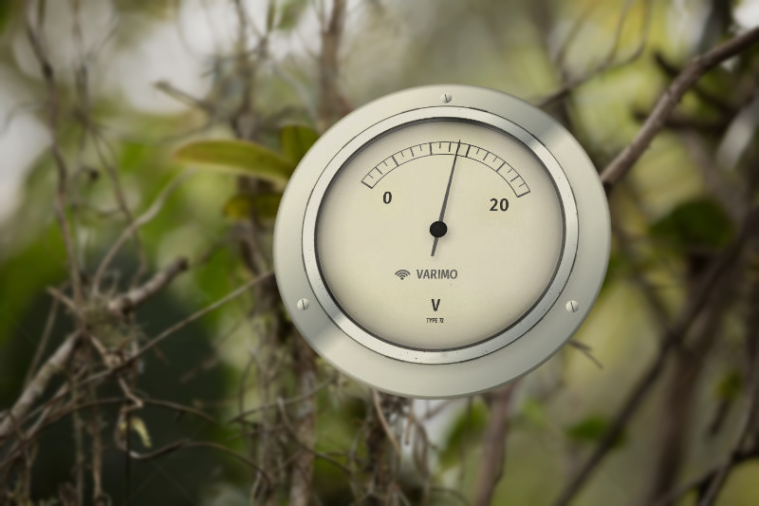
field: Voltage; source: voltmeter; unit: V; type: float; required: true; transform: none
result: 11 V
